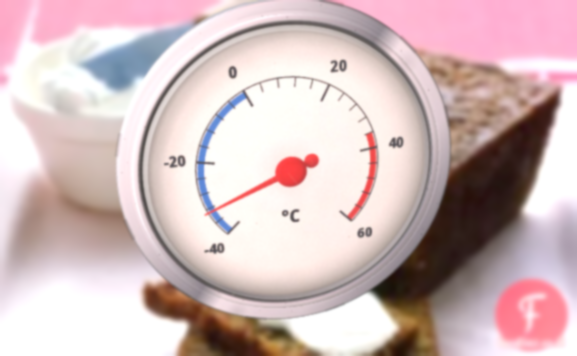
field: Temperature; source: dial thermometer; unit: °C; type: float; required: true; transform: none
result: -32 °C
